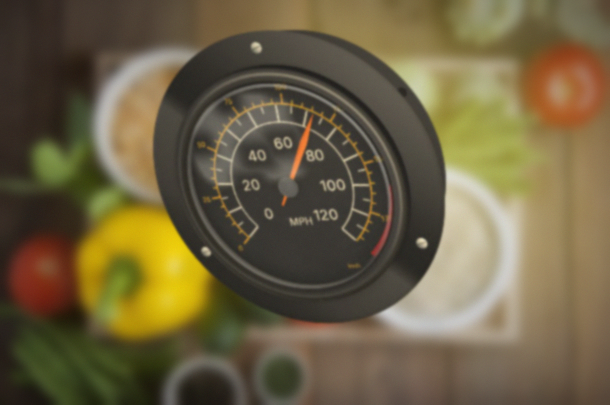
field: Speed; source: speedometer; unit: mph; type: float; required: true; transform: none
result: 72.5 mph
